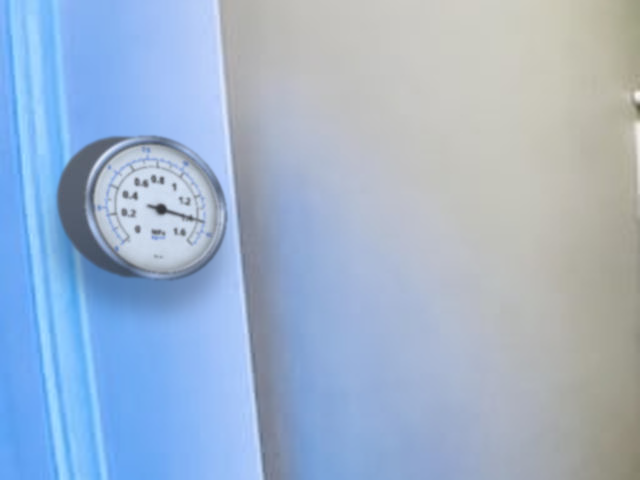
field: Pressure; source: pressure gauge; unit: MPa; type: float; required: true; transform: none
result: 1.4 MPa
